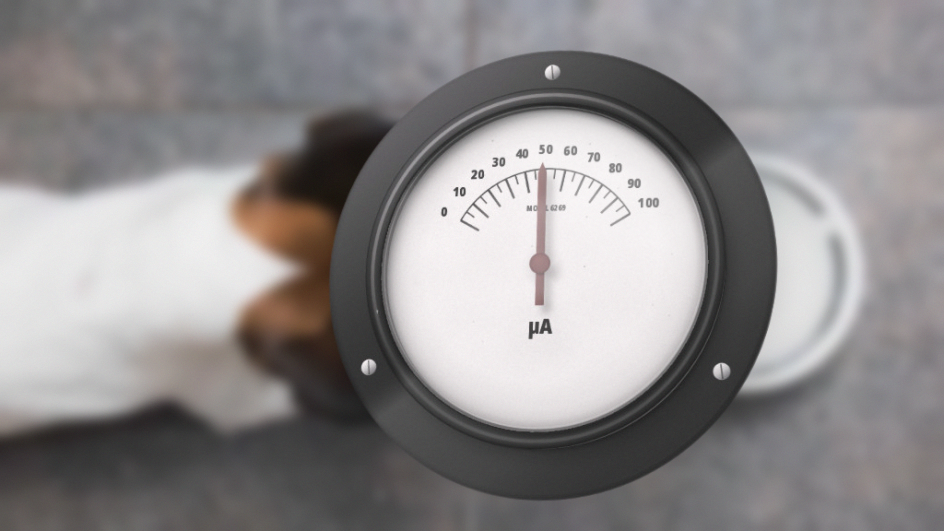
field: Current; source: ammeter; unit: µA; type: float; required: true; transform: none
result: 50 µA
